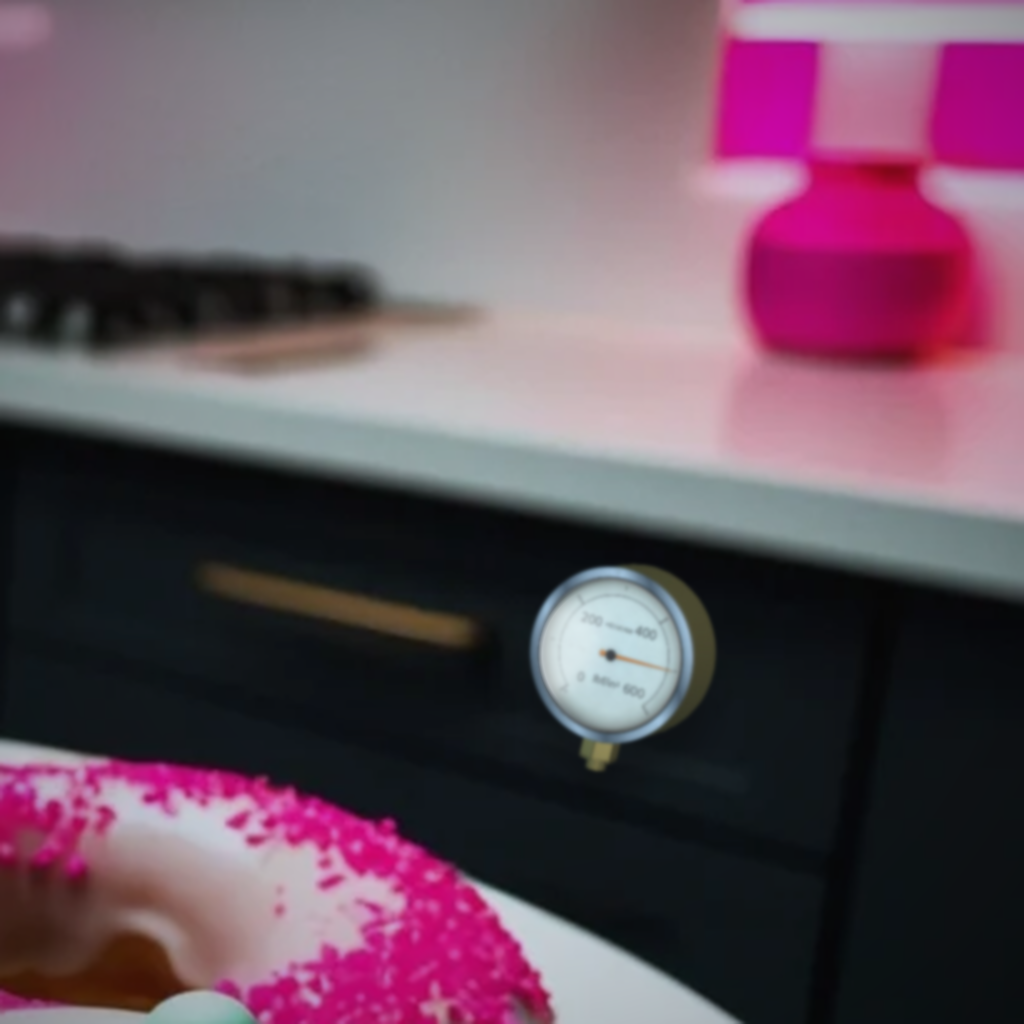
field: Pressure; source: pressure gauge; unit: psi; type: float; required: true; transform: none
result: 500 psi
